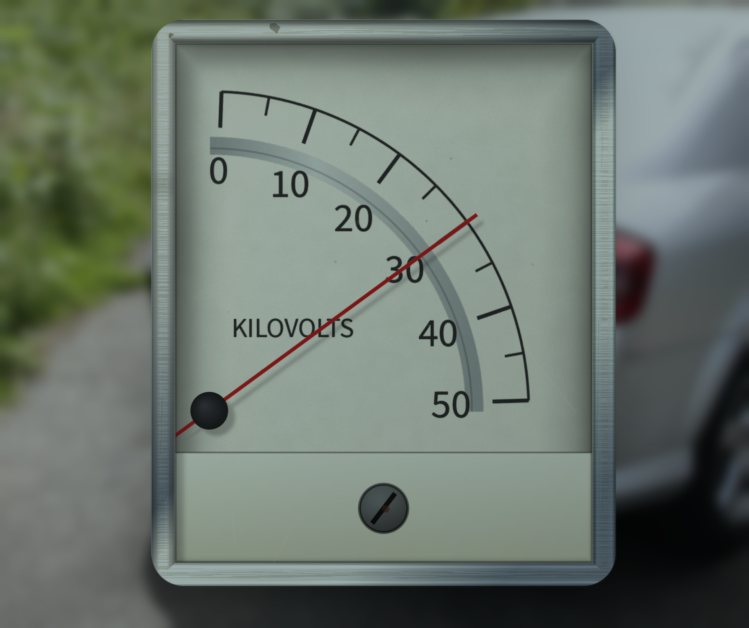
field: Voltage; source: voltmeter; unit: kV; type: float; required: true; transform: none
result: 30 kV
